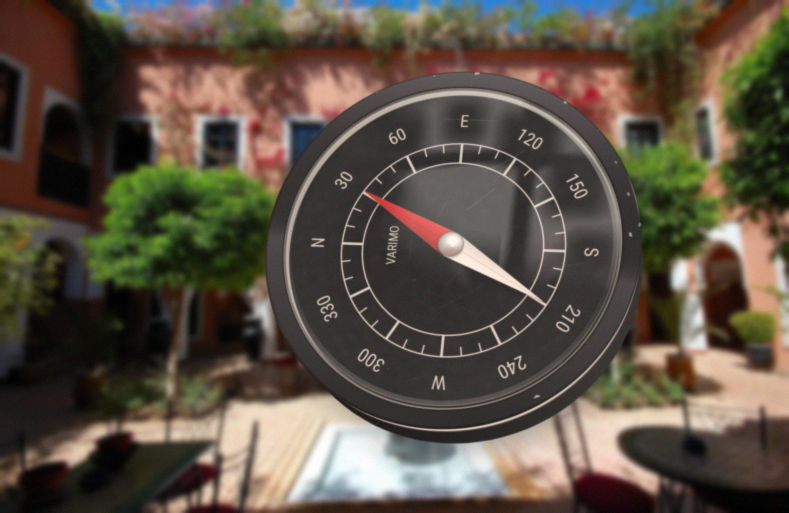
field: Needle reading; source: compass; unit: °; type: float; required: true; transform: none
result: 30 °
